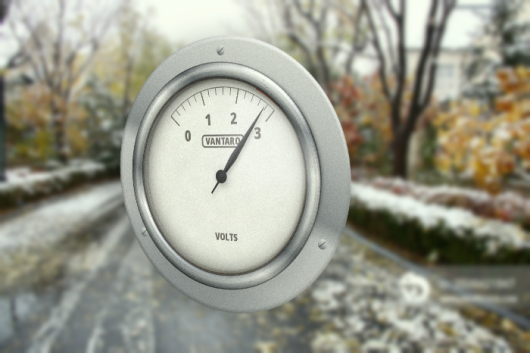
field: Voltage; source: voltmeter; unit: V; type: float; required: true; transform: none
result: 2.8 V
